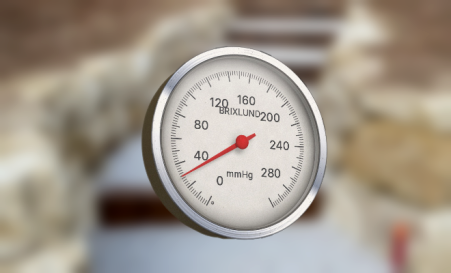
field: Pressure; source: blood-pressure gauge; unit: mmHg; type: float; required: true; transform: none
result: 30 mmHg
